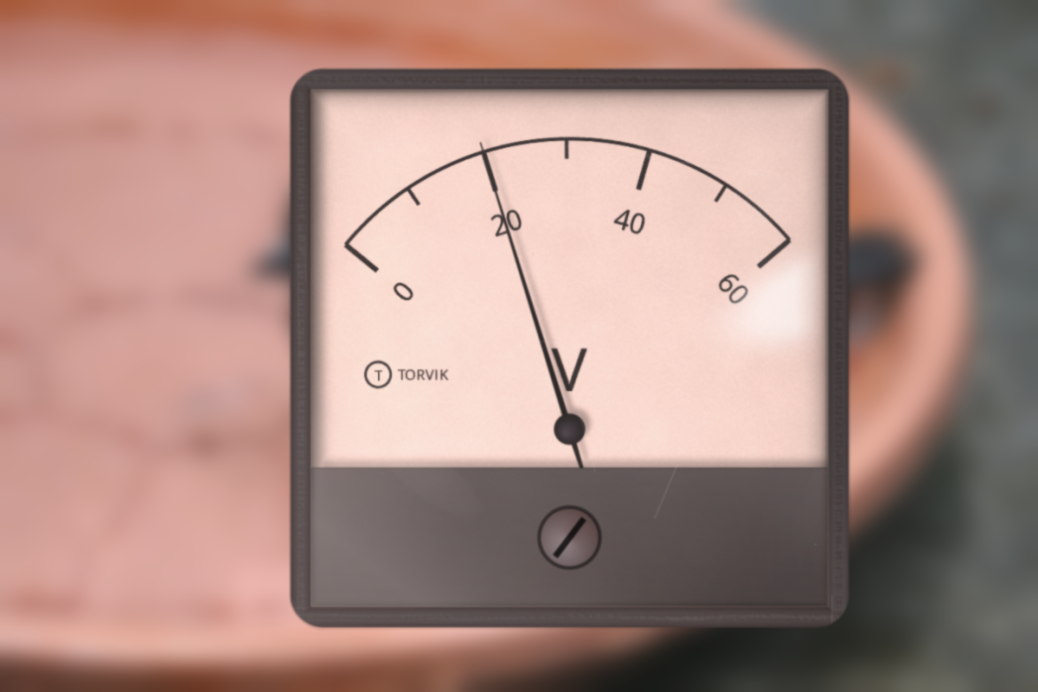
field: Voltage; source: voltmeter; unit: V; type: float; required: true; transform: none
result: 20 V
